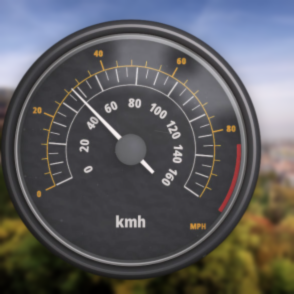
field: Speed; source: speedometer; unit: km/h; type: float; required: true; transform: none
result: 47.5 km/h
